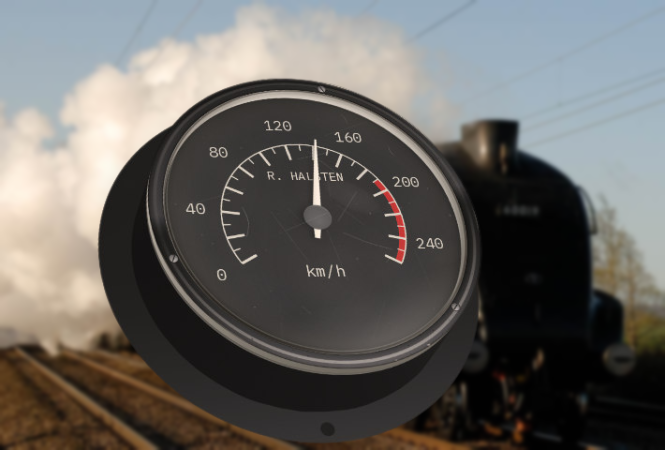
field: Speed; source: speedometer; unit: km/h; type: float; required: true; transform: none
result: 140 km/h
